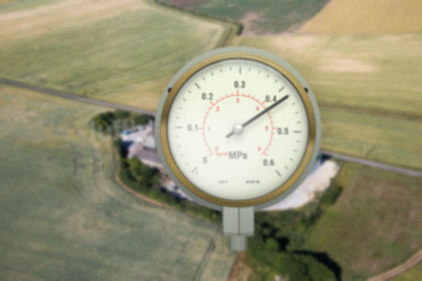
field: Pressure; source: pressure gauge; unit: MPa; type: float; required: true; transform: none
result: 0.42 MPa
